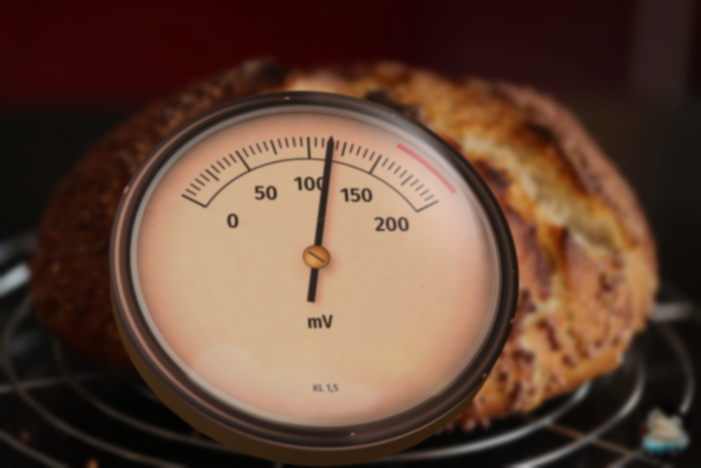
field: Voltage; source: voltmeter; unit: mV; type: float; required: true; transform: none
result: 115 mV
